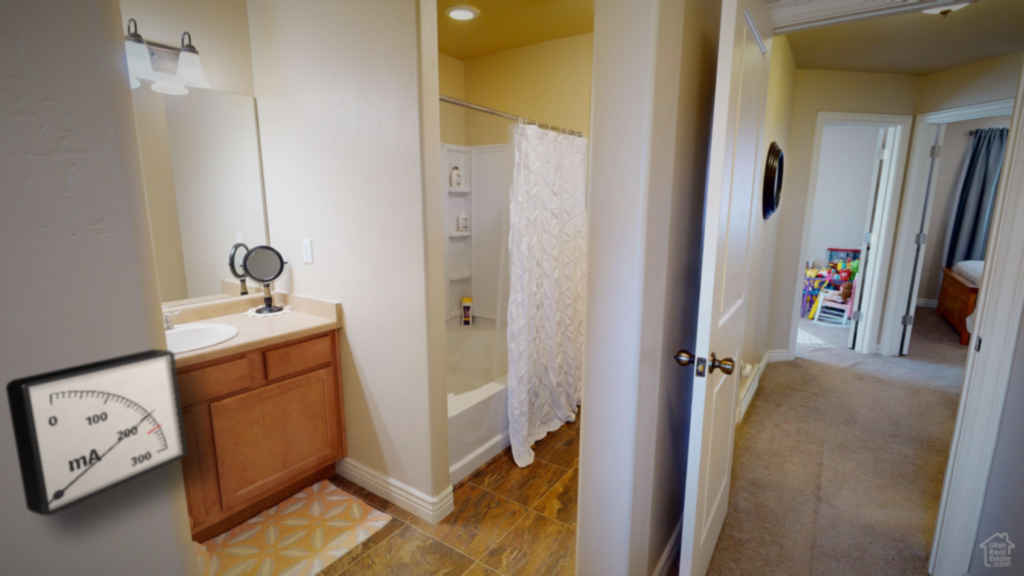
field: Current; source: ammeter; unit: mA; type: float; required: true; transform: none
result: 200 mA
